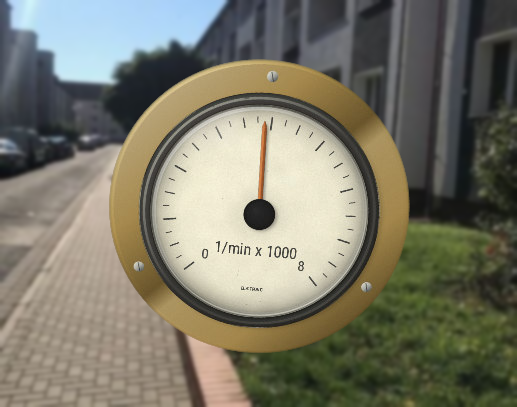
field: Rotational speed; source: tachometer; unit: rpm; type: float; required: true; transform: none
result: 3875 rpm
